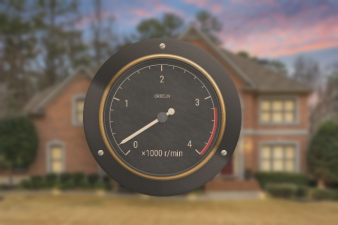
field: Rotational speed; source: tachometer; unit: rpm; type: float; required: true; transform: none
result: 200 rpm
